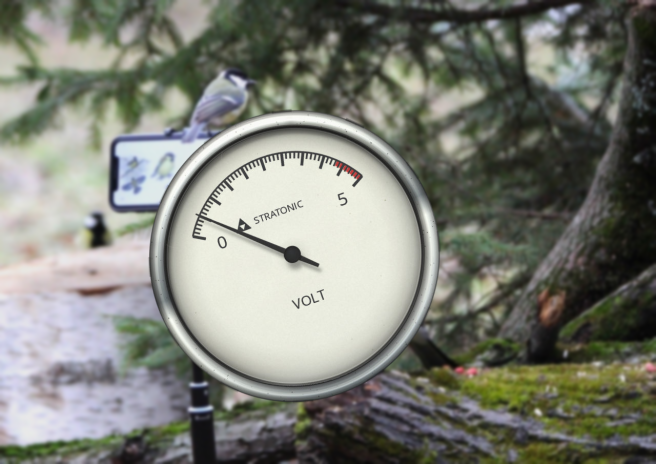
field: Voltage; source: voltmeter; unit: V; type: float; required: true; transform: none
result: 0.5 V
